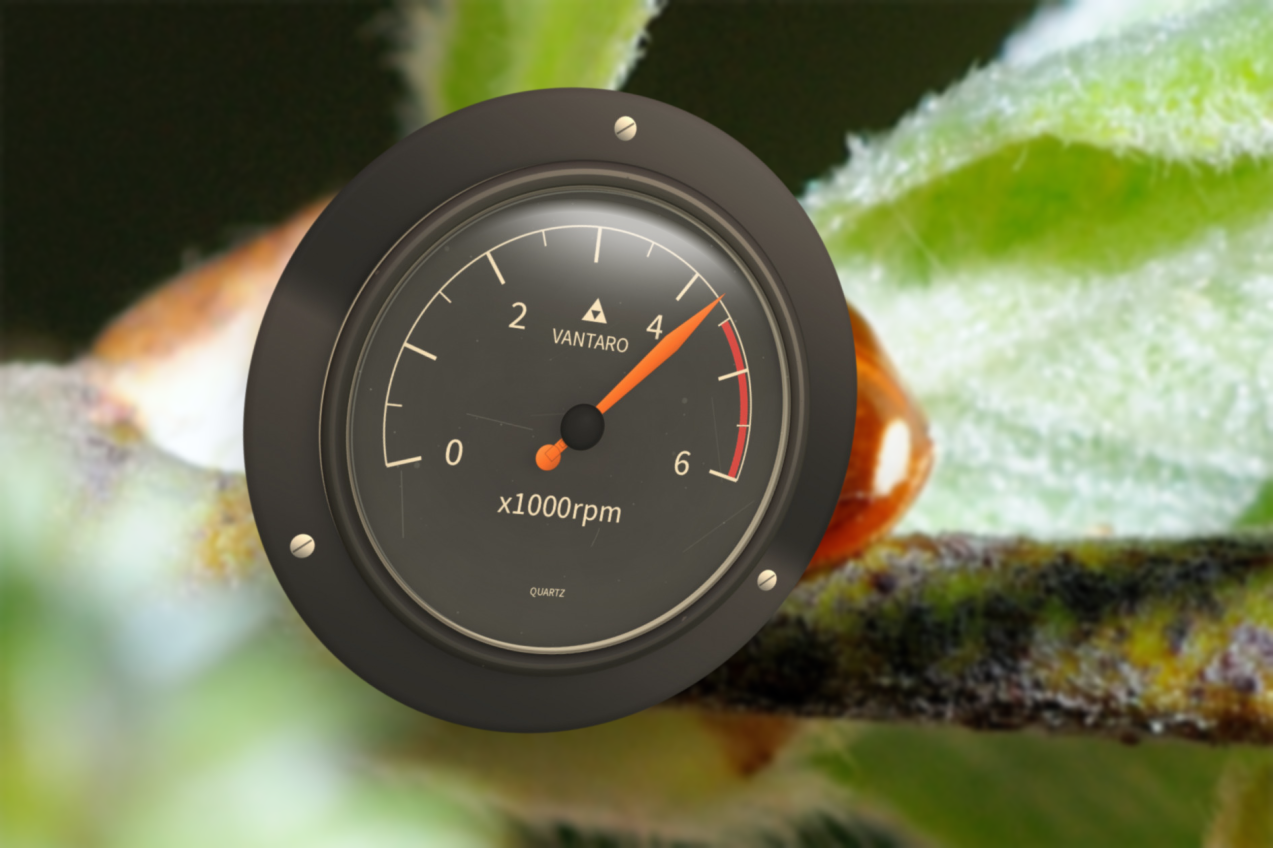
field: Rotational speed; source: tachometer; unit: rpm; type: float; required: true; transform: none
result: 4250 rpm
